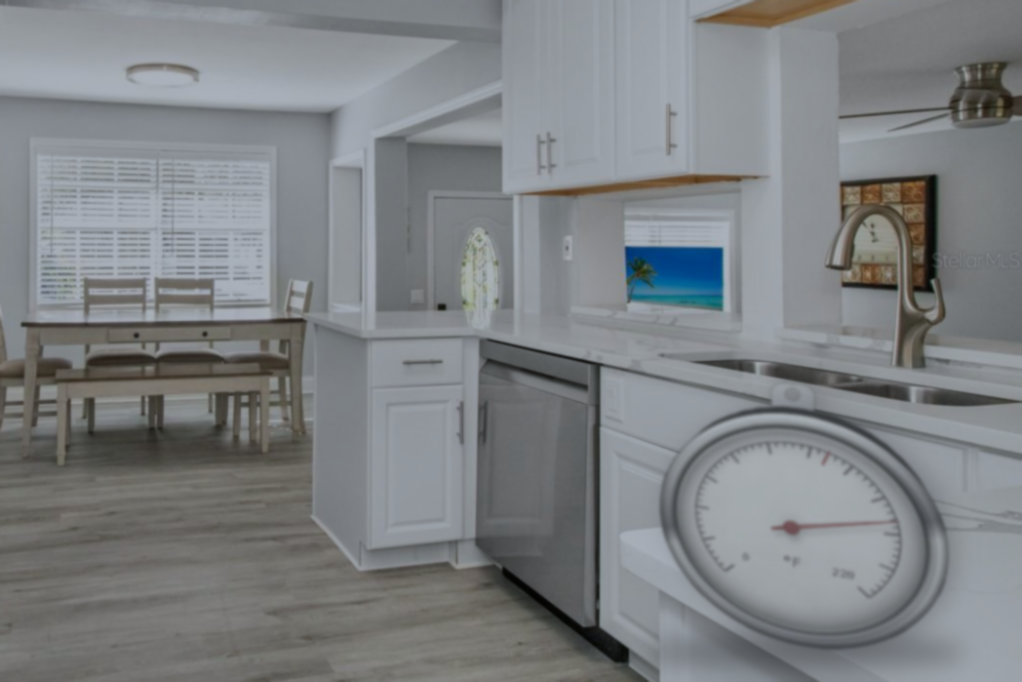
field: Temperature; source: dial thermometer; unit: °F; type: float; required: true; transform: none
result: 172 °F
